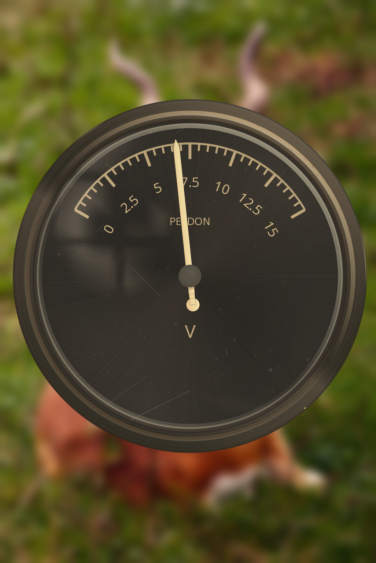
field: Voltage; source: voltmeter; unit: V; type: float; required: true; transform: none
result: 6.75 V
